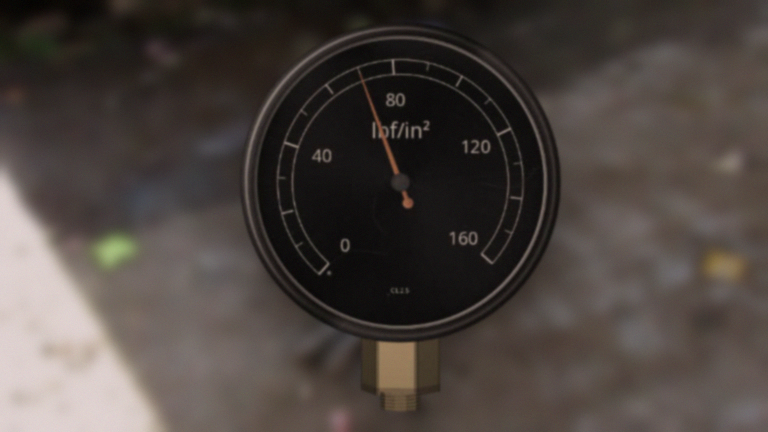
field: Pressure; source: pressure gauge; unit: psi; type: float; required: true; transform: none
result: 70 psi
